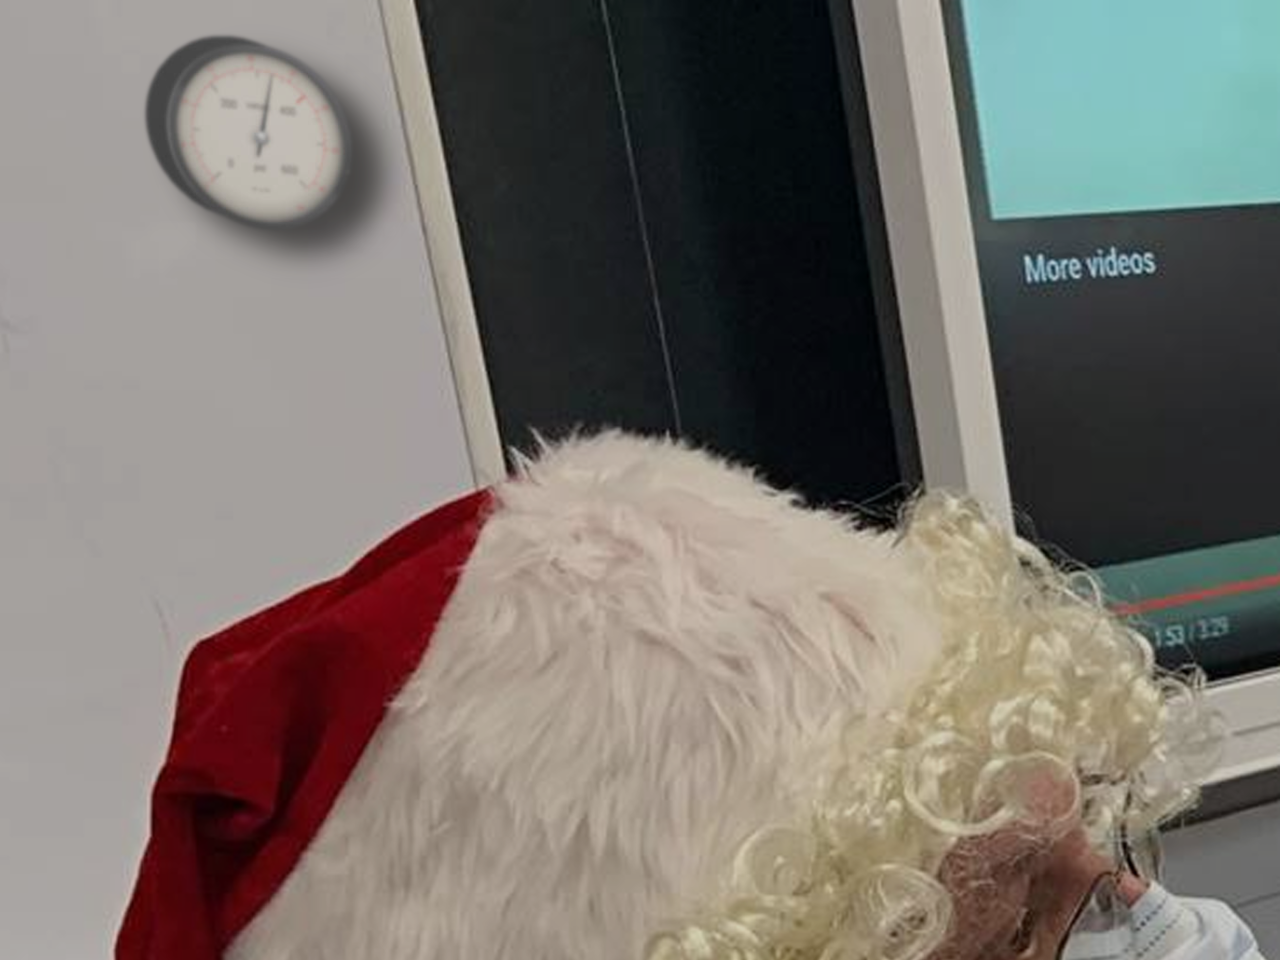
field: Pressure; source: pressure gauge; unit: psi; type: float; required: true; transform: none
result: 325 psi
